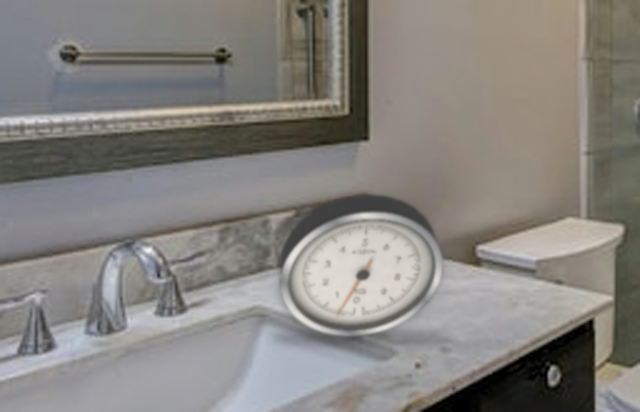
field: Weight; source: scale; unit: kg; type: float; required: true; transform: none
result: 0.5 kg
